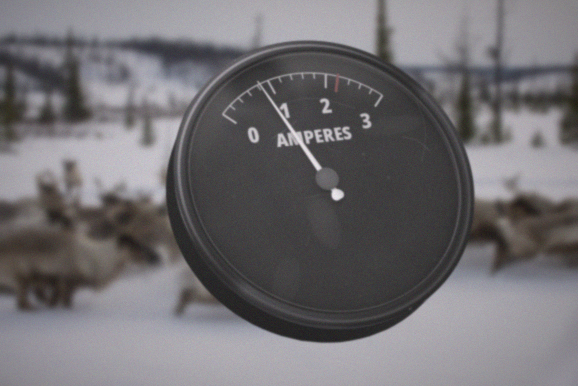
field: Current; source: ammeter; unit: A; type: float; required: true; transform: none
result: 0.8 A
